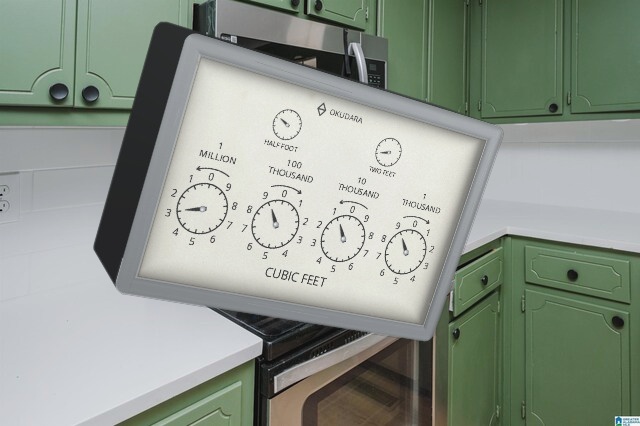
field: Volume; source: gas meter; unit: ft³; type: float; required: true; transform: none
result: 290900 ft³
